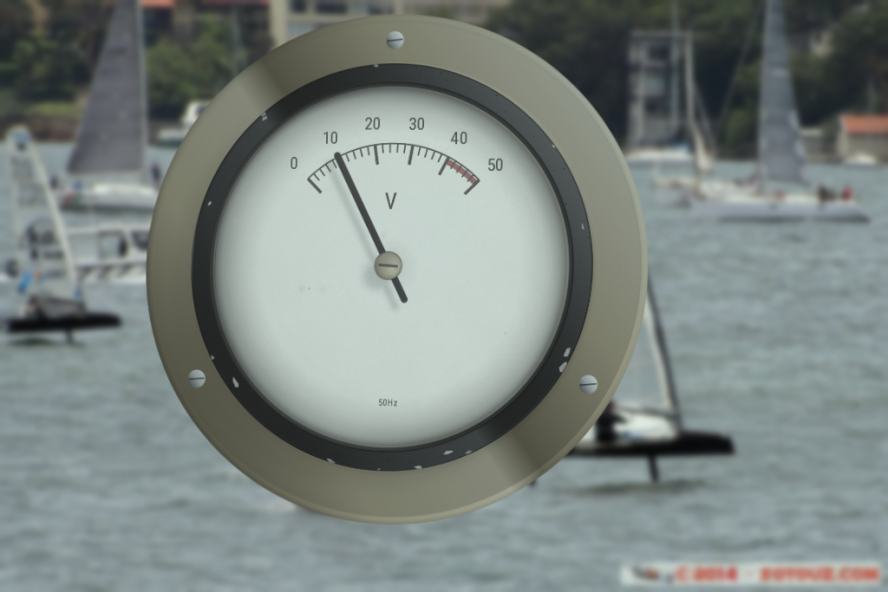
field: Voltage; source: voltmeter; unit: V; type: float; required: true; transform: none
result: 10 V
